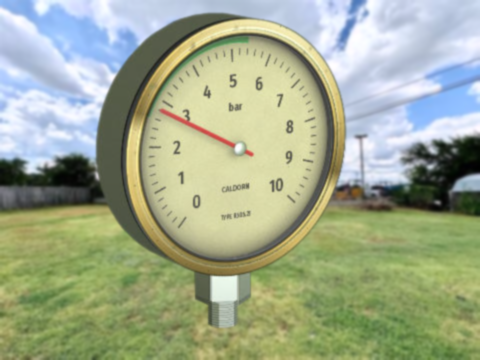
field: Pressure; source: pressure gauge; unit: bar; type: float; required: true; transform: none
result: 2.8 bar
